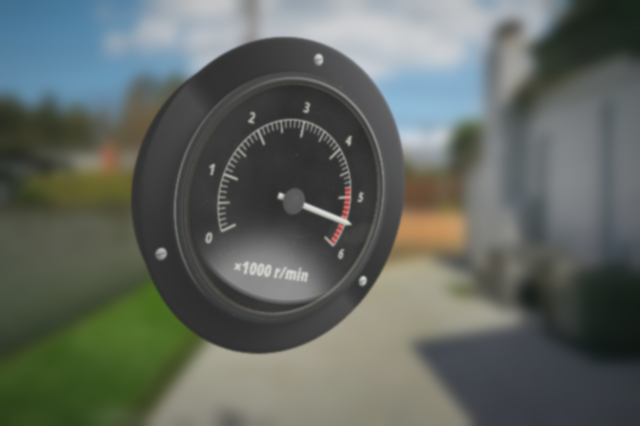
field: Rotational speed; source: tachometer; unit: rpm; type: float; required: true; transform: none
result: 5500 rpm
